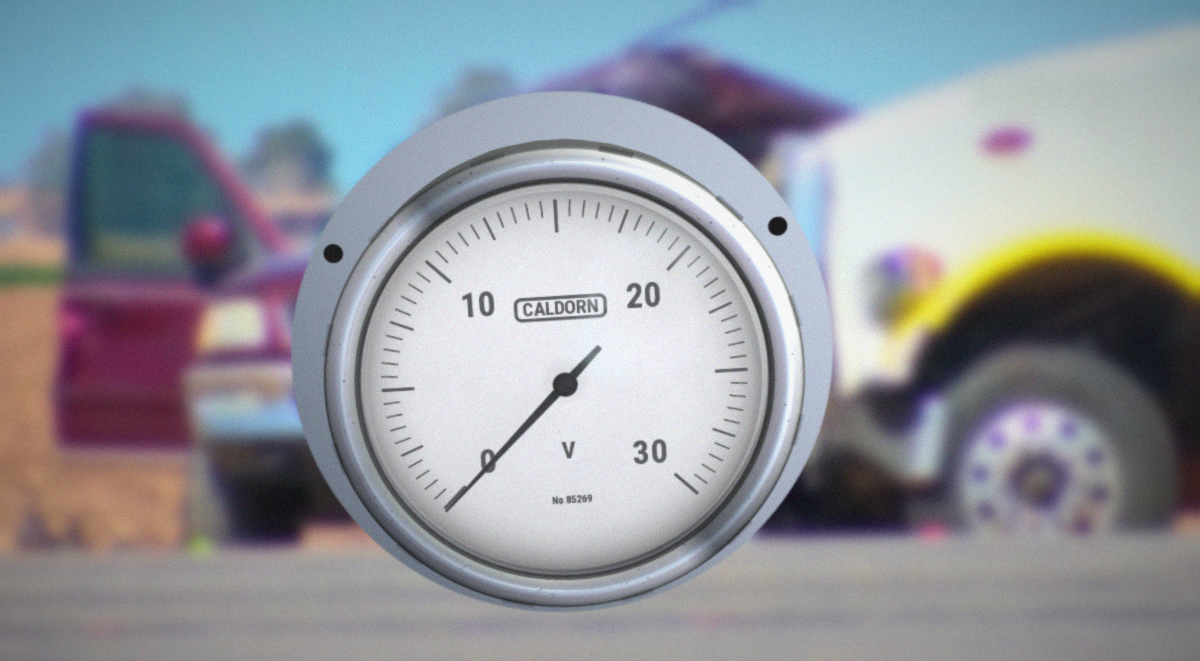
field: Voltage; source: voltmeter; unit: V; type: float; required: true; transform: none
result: 0 V
